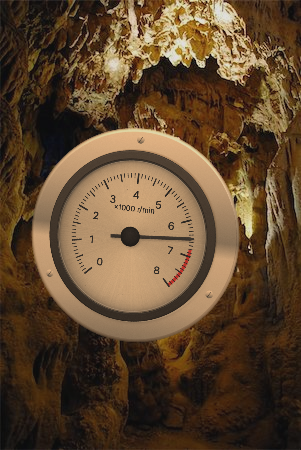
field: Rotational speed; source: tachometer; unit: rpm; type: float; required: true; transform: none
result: 6500 rpm
